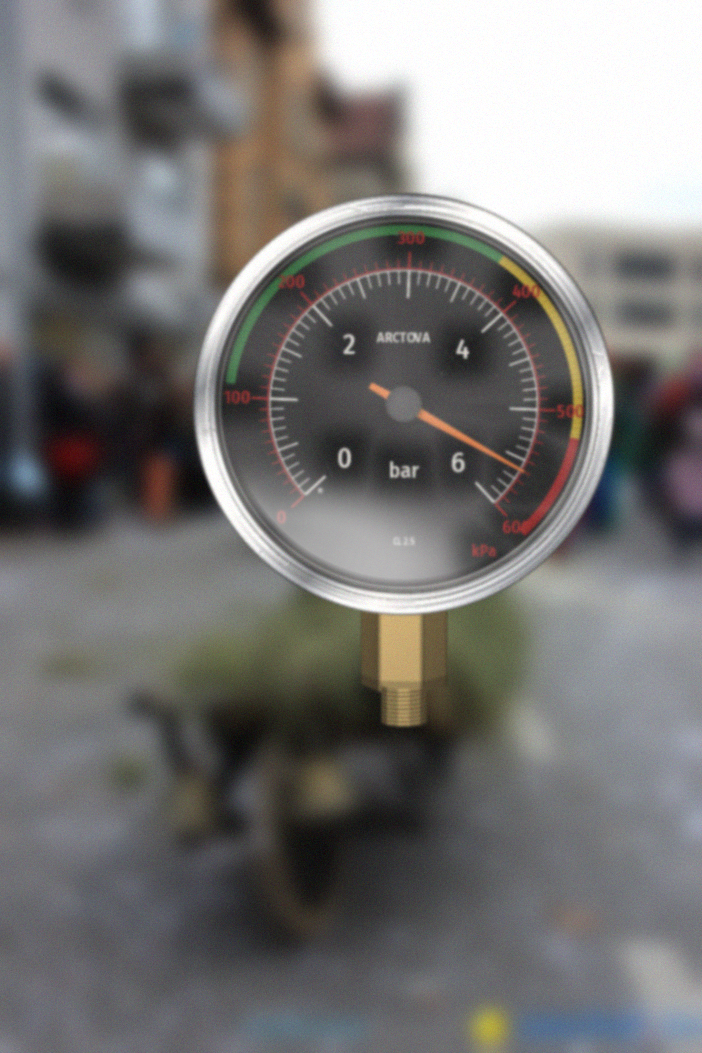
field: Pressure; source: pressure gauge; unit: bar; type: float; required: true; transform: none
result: 5.6 bar
